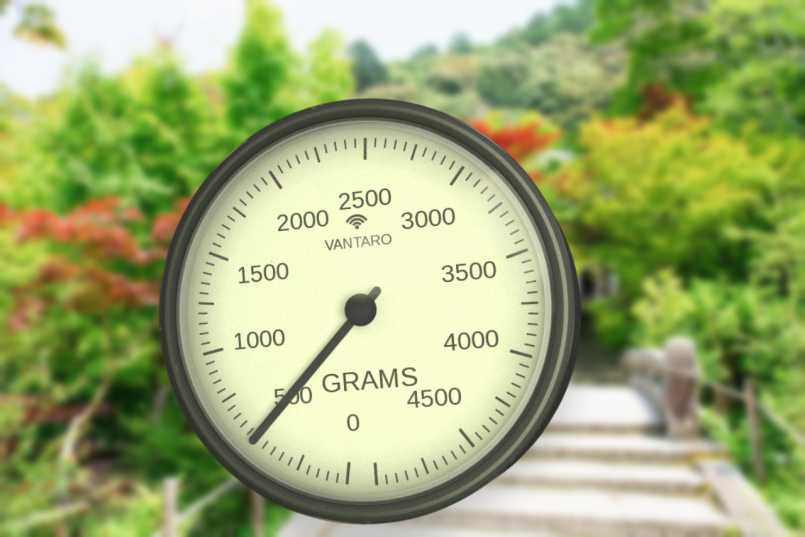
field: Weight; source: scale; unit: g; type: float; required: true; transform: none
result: 500 g
